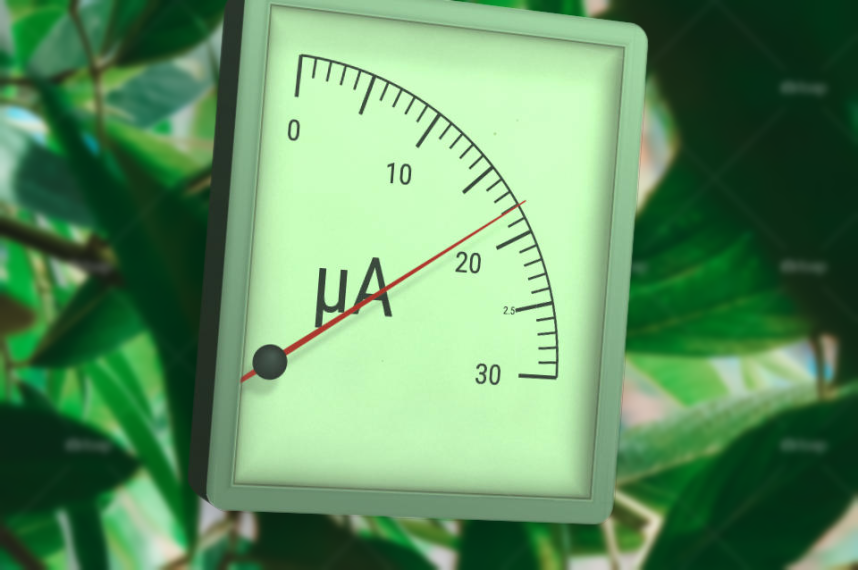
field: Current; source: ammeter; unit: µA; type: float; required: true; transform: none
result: 18 µA
